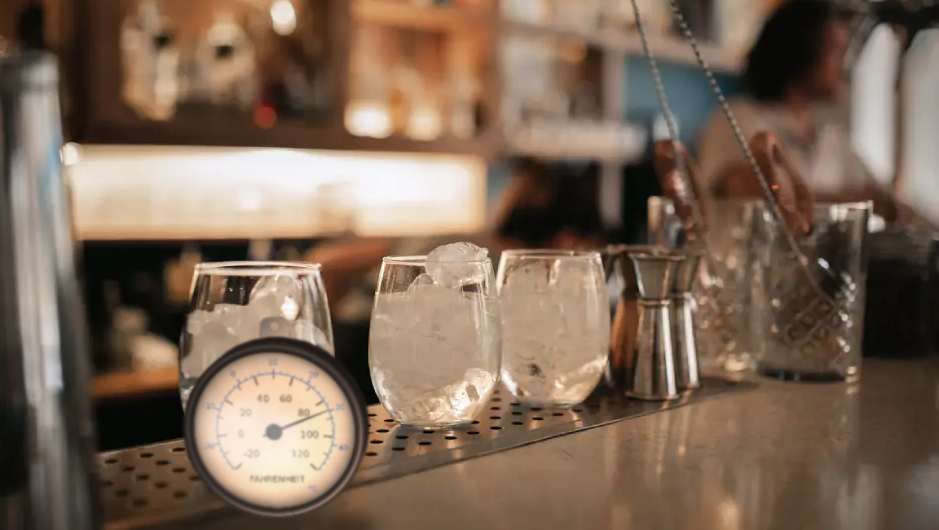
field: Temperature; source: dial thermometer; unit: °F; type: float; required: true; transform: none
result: 85 °F
